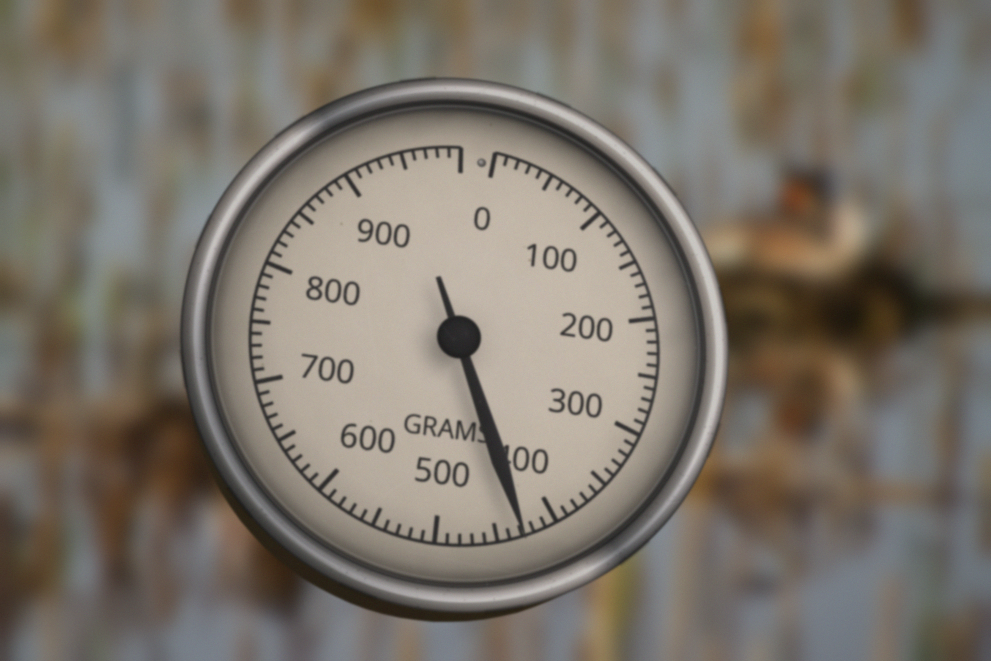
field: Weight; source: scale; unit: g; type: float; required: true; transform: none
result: 430 g
